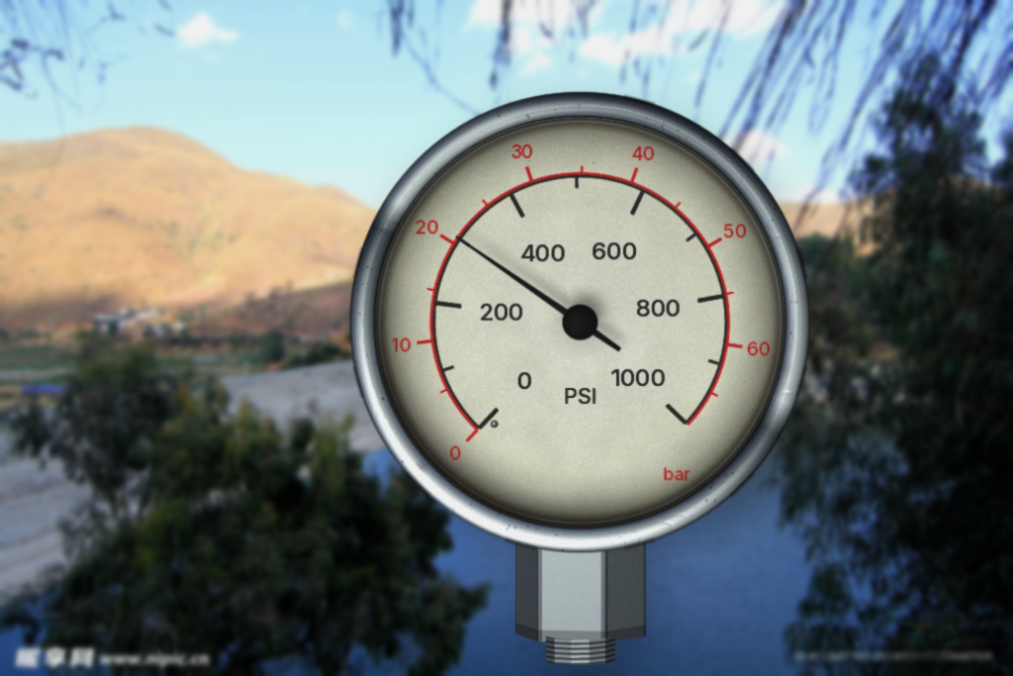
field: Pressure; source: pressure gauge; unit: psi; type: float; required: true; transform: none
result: 300 psi
